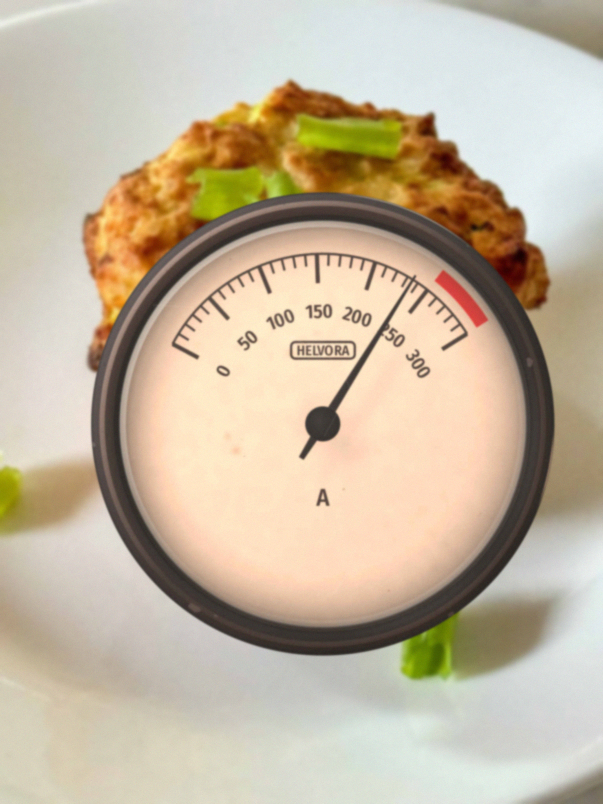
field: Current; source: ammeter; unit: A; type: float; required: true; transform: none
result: 235 A
